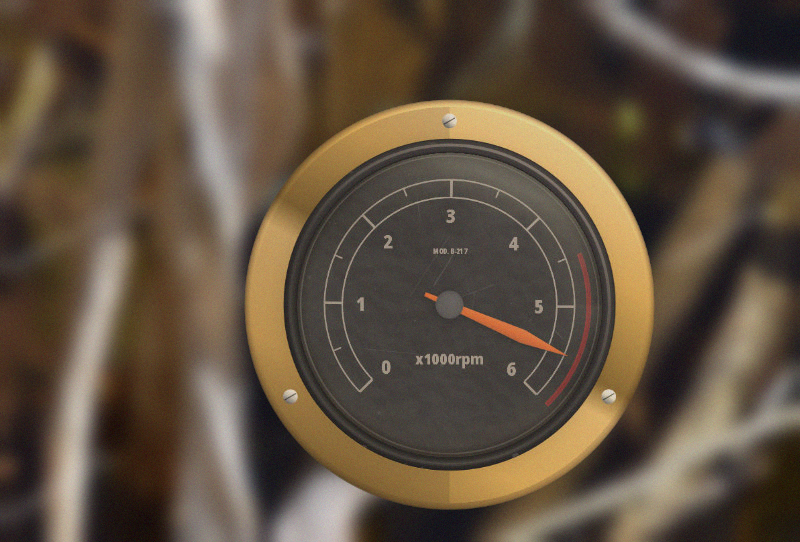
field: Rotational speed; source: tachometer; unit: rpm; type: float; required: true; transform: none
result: 5500 rpm
